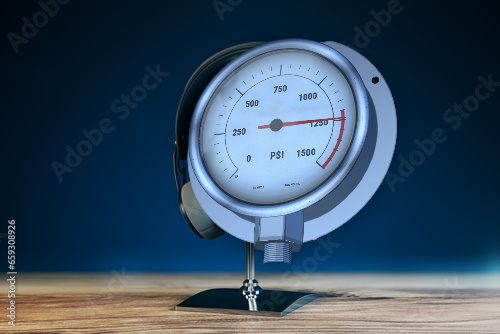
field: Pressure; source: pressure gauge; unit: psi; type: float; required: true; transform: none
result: 1250 psi
